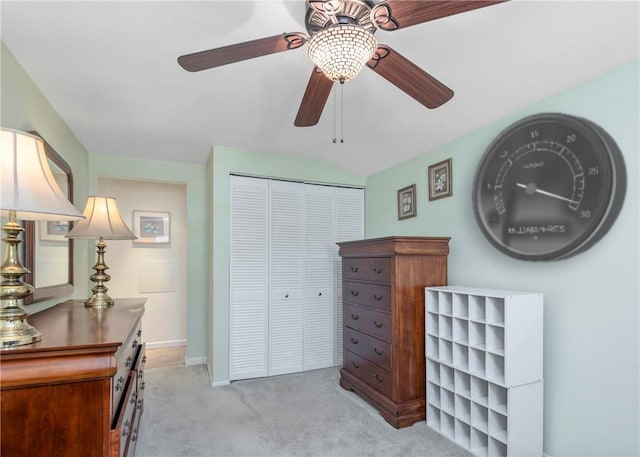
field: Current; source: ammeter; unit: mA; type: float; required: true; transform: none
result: 29 mA
